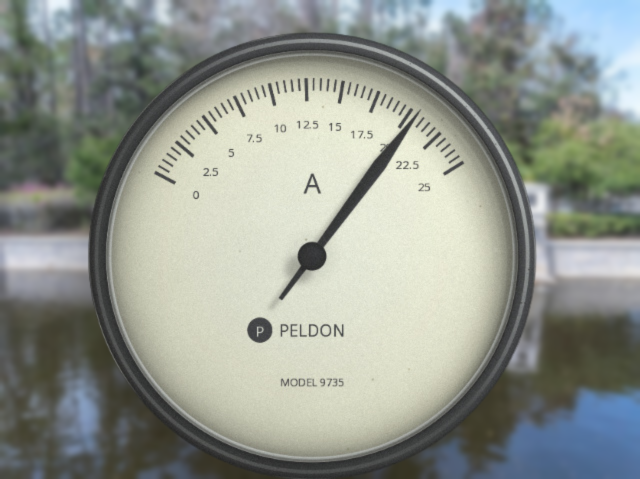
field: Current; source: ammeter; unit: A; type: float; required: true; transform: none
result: 20.5 A
